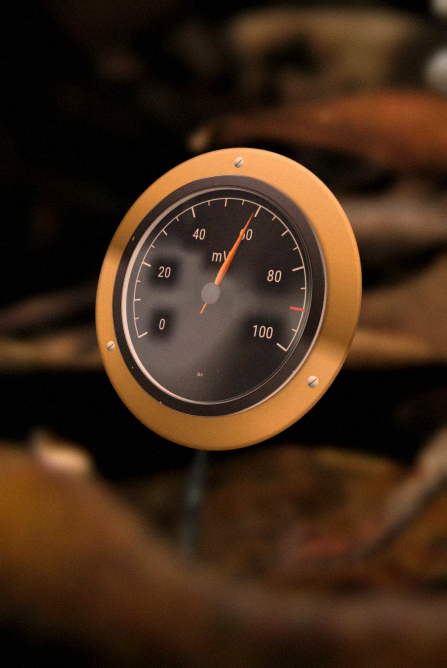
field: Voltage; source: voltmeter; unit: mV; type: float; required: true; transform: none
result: 60 mV
